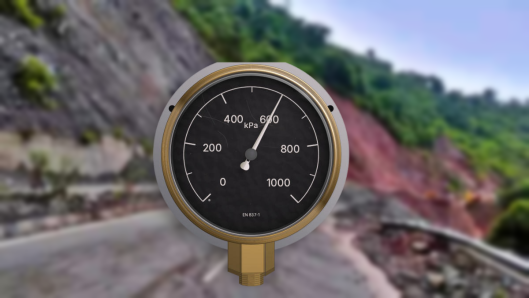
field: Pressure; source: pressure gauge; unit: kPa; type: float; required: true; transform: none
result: 600 kPa
